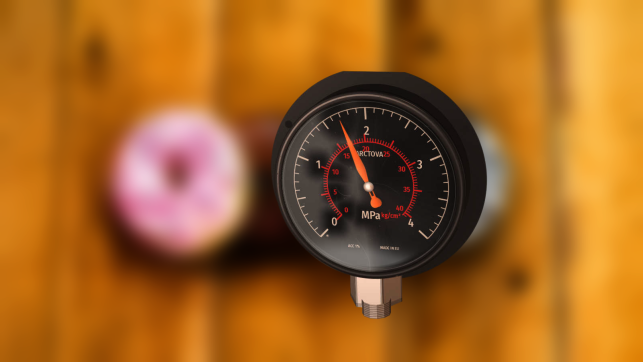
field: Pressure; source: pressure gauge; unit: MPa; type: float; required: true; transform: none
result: 1.7 MPa
